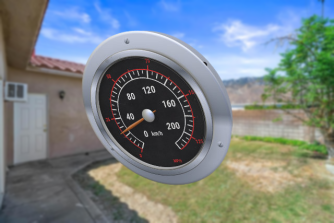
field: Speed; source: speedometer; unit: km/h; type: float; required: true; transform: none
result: 25 km/h
